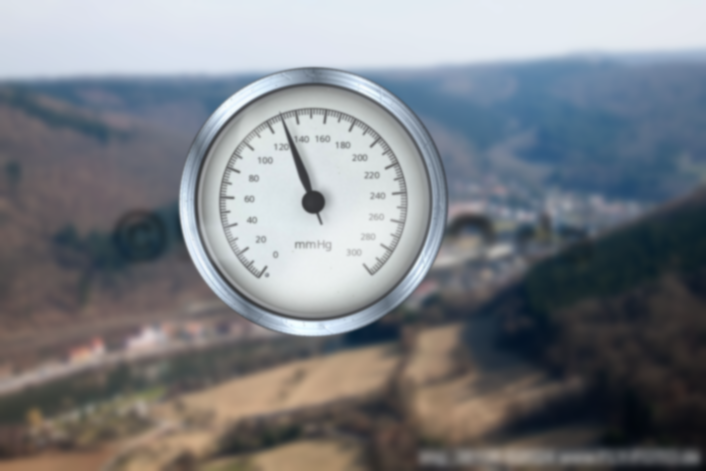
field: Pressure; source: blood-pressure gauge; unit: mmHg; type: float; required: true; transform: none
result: 130 mmHg
